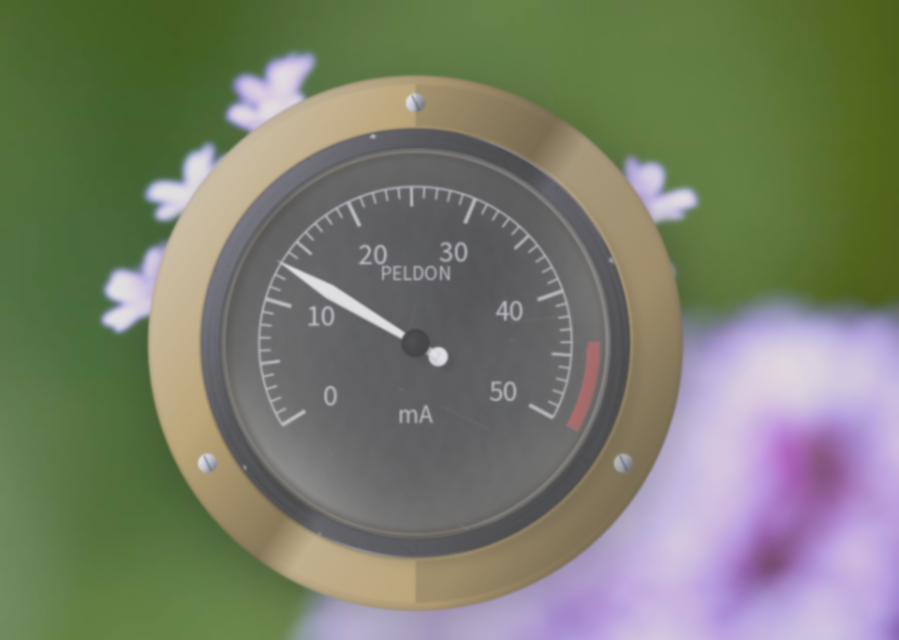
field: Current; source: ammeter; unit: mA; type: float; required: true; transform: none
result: 13 mA
